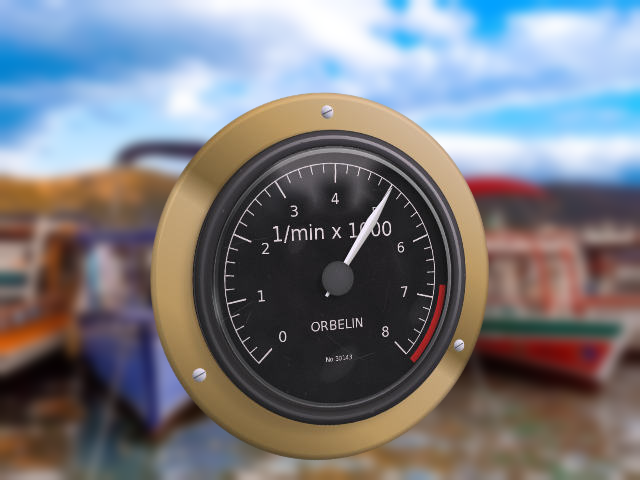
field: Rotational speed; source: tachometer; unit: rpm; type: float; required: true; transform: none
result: 5000 rpm
